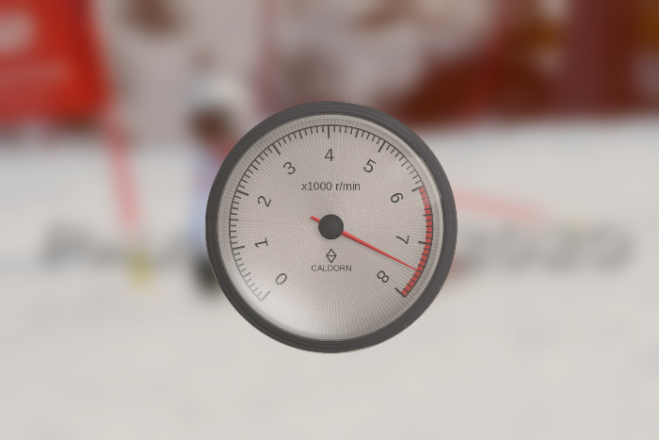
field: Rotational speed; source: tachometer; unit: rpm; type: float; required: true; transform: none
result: 7500 rpm
